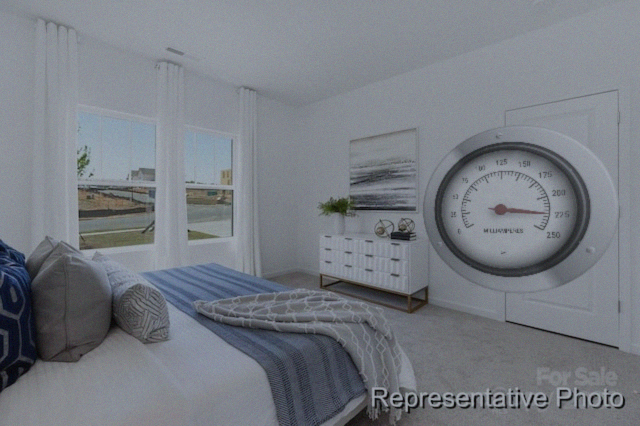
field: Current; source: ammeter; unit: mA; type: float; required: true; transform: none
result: 225 mA
